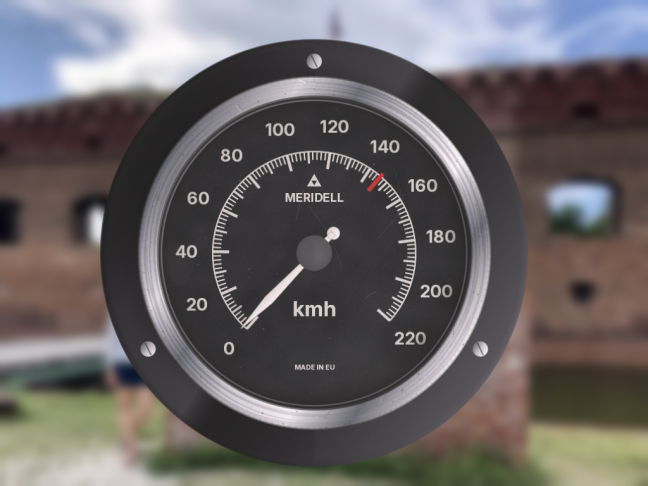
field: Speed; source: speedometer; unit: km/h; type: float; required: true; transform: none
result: 2 km/h
